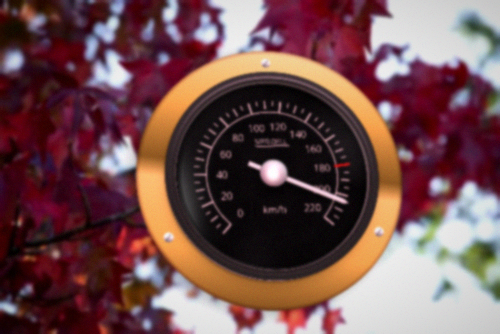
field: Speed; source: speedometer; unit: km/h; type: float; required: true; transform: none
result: 205 km/h
